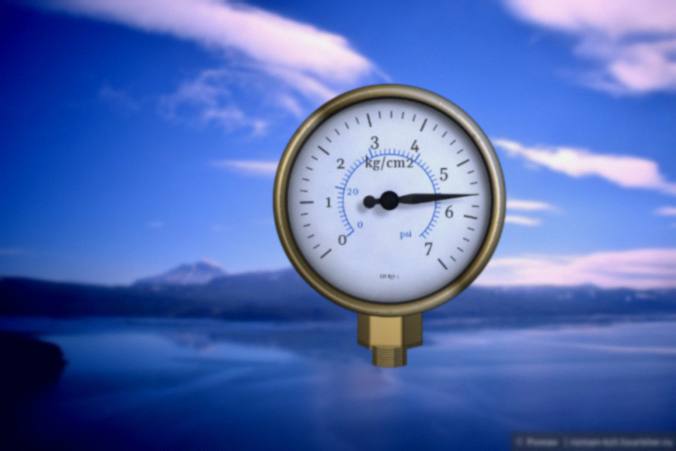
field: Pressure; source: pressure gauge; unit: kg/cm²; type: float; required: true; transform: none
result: 5.6 kg/cm²
